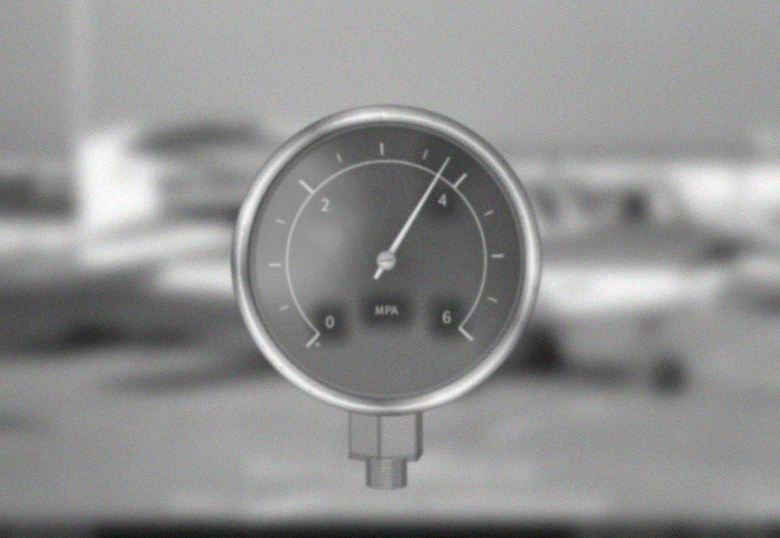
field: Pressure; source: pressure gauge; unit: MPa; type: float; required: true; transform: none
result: 3.75 MPa
